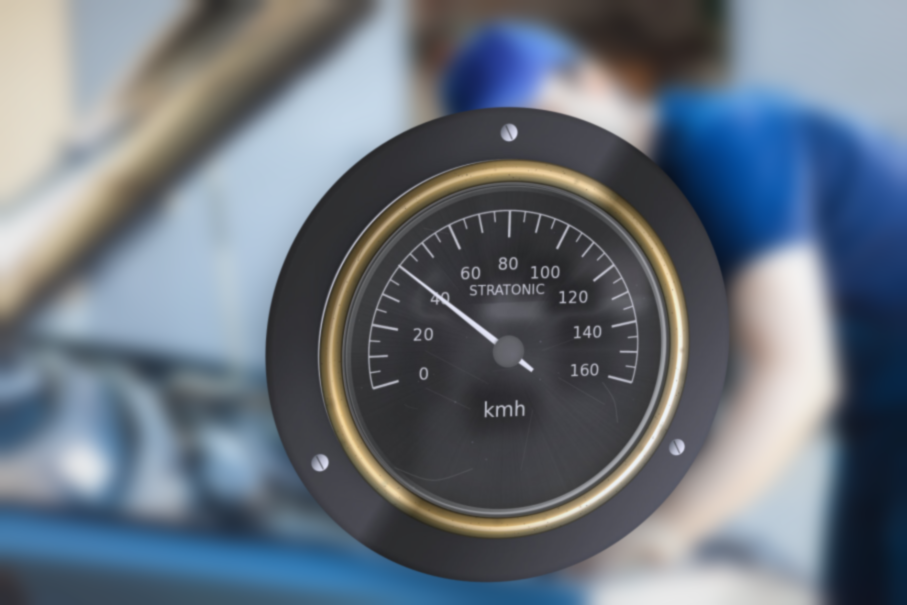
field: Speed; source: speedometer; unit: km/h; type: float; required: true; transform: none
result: 40 km/h
